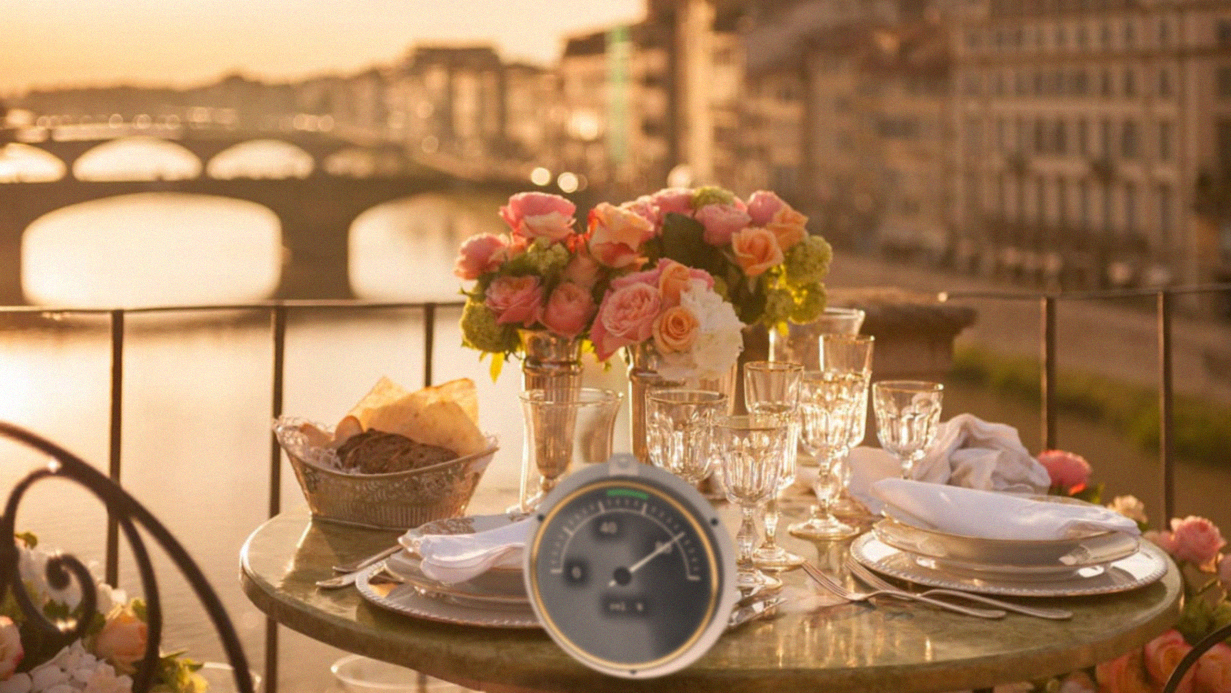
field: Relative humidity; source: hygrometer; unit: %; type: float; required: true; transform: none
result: 80 %
